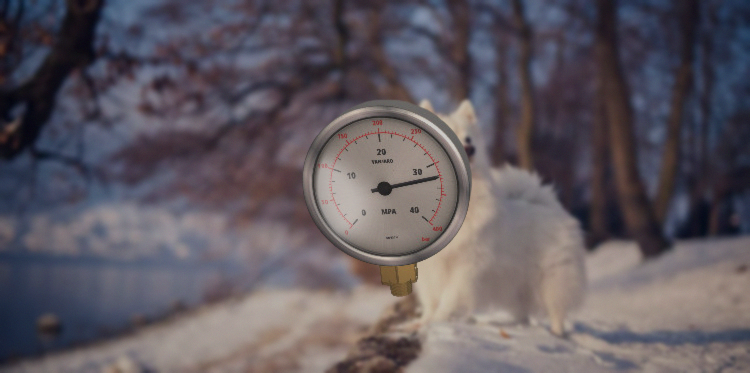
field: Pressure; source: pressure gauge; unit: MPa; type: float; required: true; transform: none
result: 32 MPa
